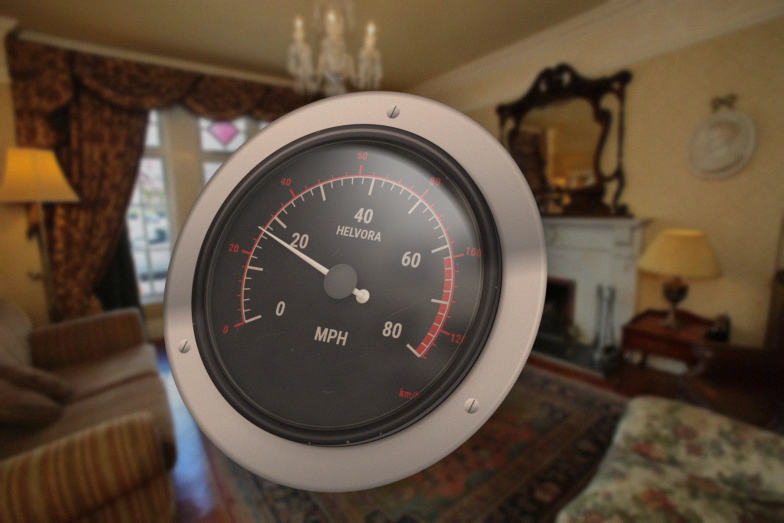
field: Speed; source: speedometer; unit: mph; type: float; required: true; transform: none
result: 17 mph
